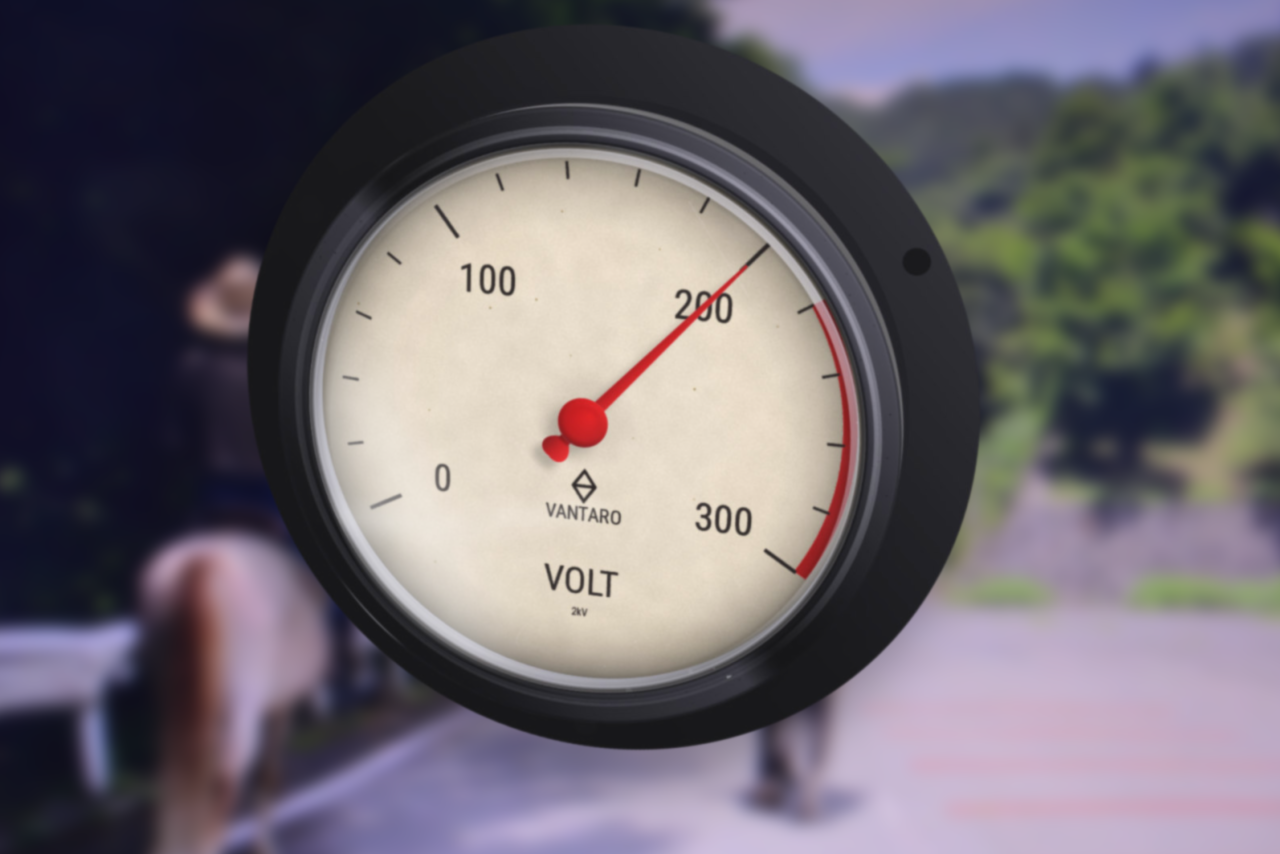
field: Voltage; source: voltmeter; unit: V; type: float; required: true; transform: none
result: 200 V
